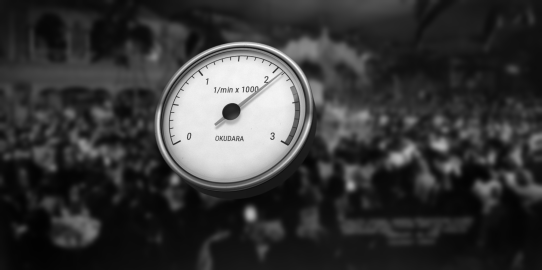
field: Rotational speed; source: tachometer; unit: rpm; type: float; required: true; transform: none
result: 2100 rpm
